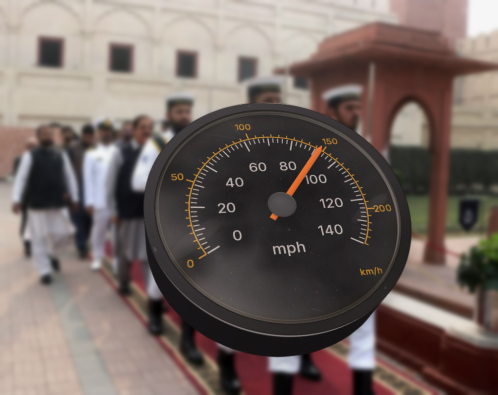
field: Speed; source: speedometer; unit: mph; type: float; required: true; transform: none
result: 92 mph
